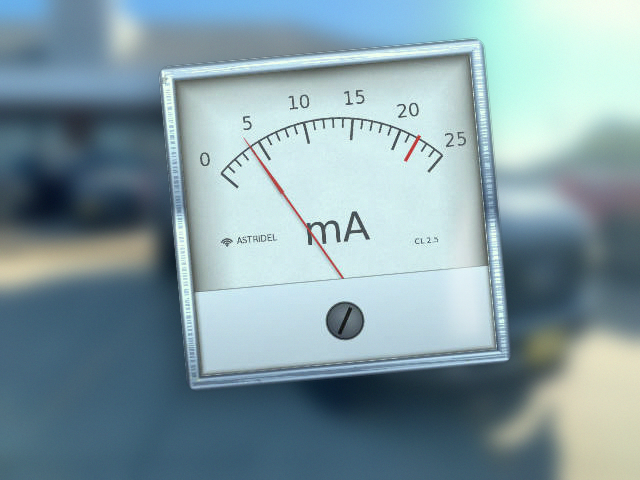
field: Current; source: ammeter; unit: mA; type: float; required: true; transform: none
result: 4 mA
